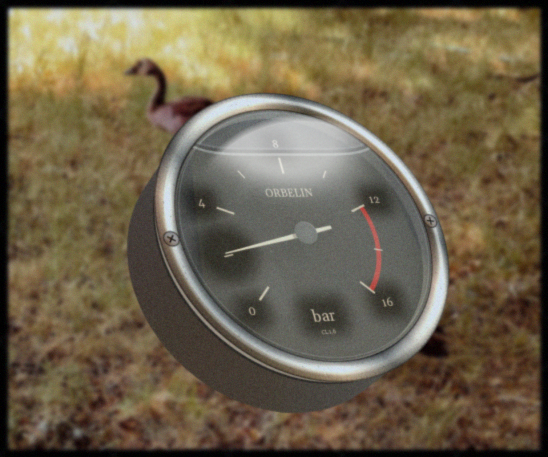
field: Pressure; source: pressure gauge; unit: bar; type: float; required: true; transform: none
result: 2 bar
